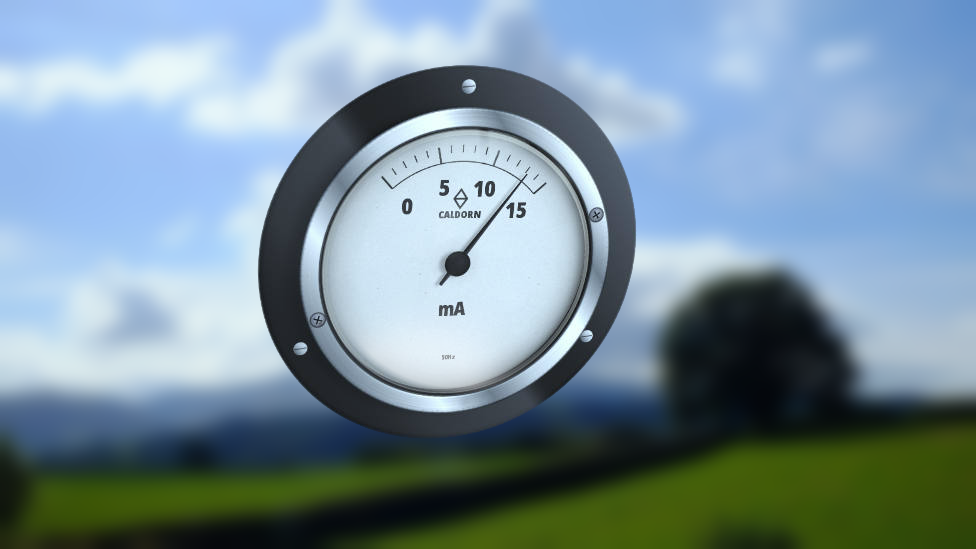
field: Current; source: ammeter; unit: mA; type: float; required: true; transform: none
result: 13 mA
